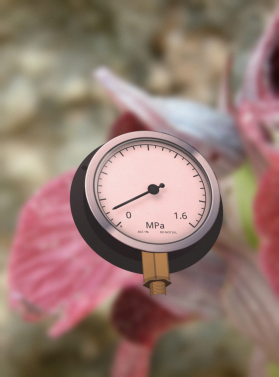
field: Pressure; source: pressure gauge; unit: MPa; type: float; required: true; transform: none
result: 0.1 MPa
